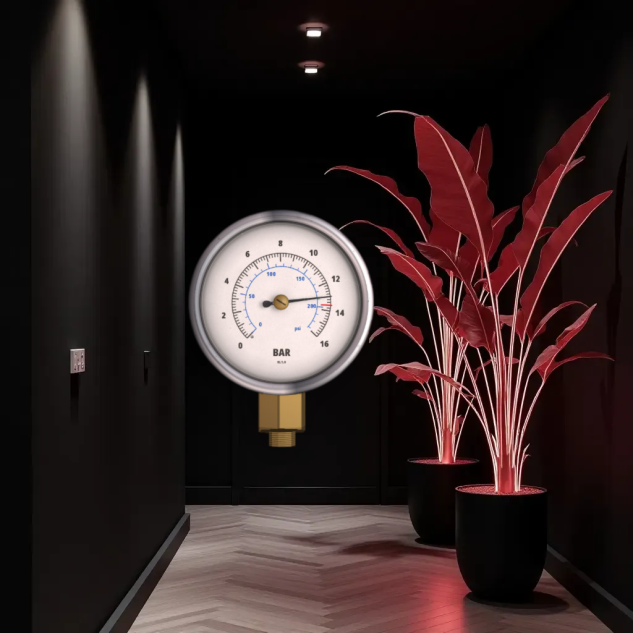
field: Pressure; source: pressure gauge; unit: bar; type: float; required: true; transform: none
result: 13 bar
